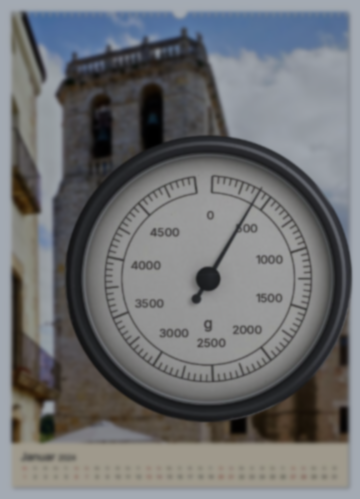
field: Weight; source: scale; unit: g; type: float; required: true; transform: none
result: 400 g
